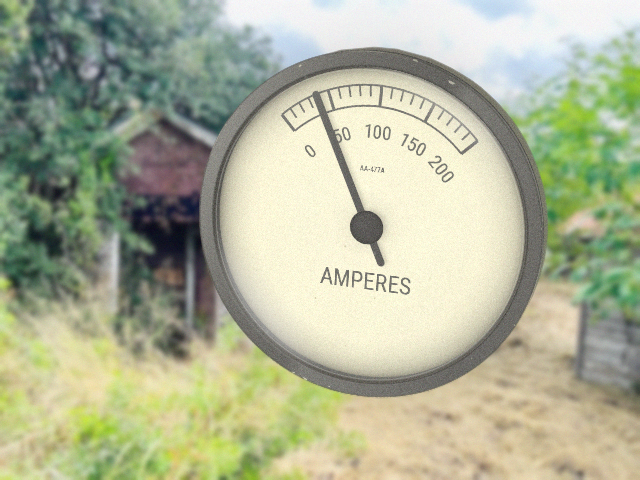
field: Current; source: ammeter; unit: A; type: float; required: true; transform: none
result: 40 A
